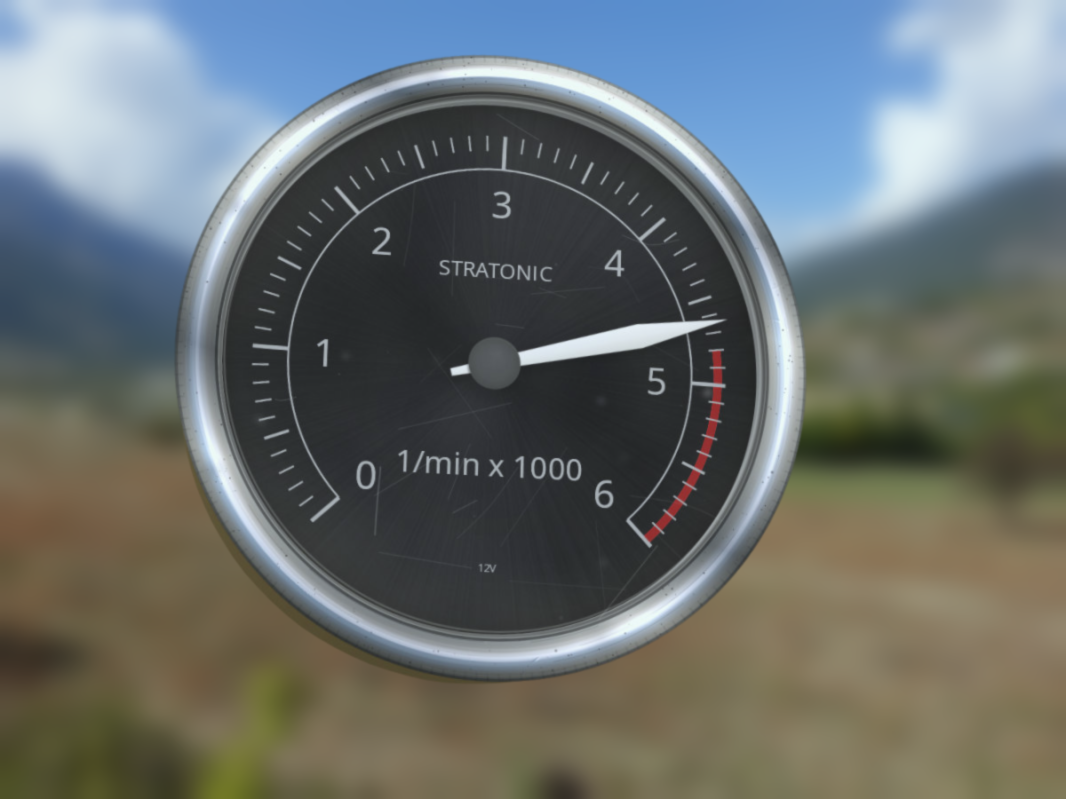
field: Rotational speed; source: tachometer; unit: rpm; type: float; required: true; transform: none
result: 4650 rpm
